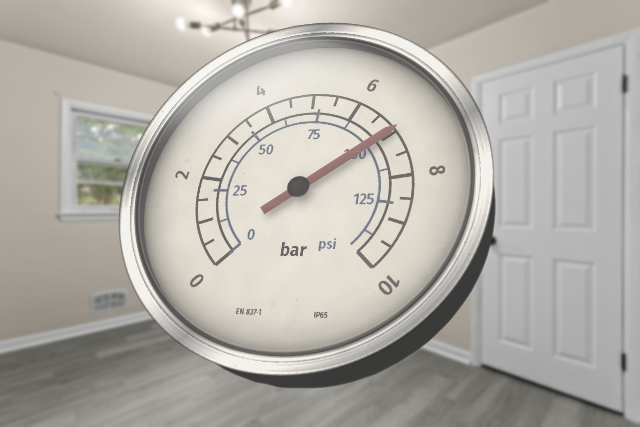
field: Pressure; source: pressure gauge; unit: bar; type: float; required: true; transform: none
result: 7 bar
